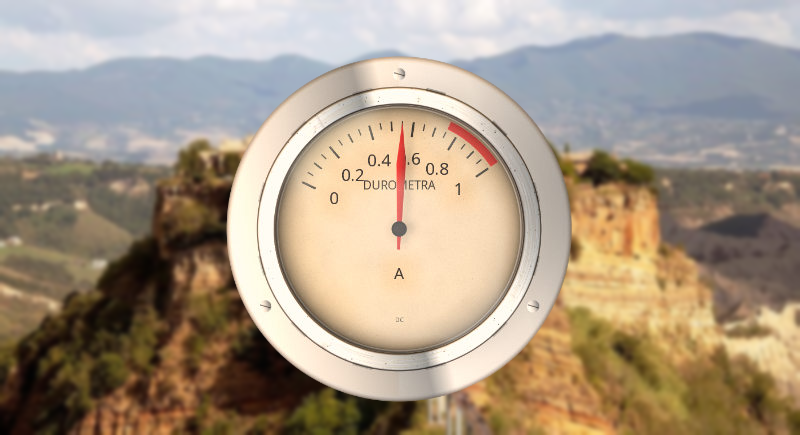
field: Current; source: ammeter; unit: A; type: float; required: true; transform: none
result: 0.55 A
